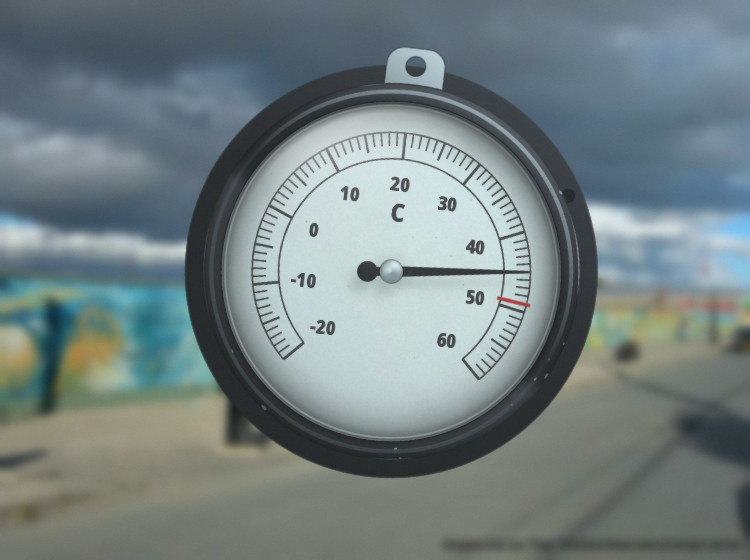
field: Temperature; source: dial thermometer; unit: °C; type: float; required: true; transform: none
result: 45 °C
